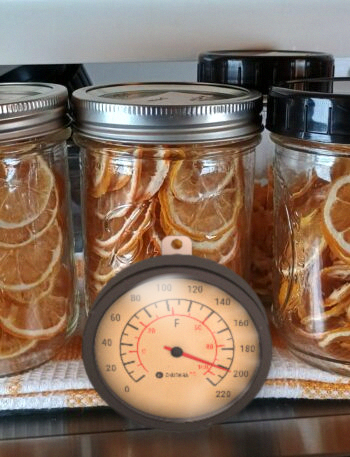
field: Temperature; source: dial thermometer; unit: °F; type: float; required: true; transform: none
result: 200 °F
